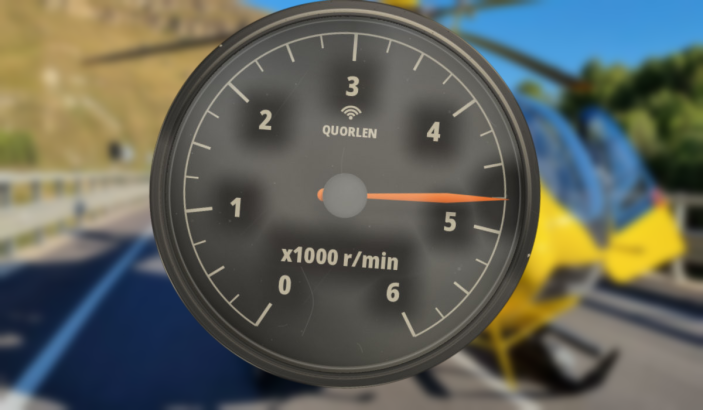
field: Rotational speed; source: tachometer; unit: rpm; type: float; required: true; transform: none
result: 4750 rpm
